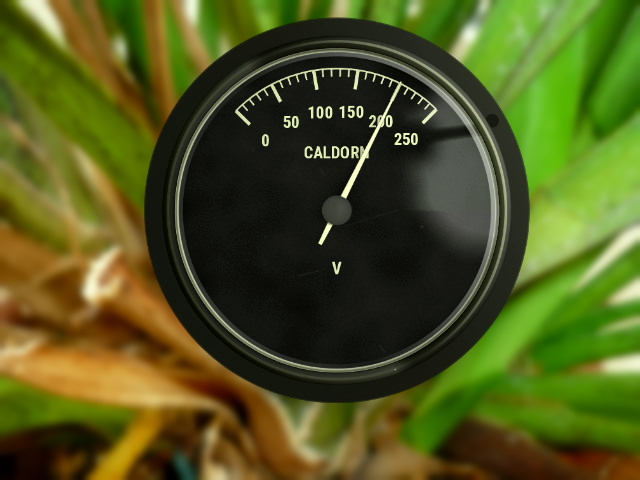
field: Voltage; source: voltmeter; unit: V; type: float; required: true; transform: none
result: 200 V
